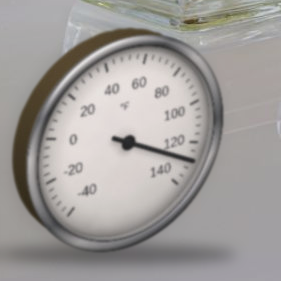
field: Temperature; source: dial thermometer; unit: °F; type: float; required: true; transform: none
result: 128 °F
